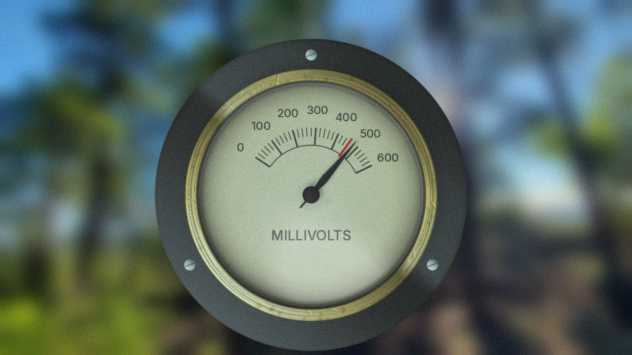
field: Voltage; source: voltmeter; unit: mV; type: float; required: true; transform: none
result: 480 mV
